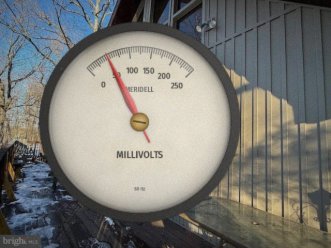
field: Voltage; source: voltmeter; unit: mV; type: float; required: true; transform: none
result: 50 mV
